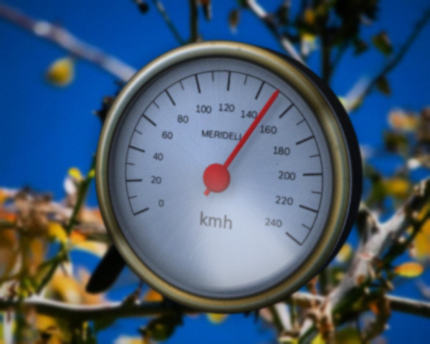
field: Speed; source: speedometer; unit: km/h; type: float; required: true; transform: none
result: 150 km/h
